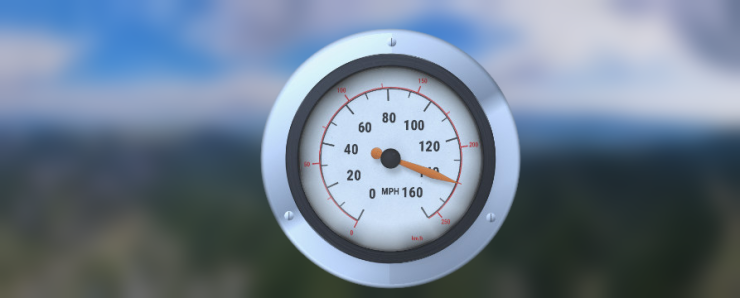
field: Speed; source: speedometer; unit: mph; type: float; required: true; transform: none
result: 140 mph
